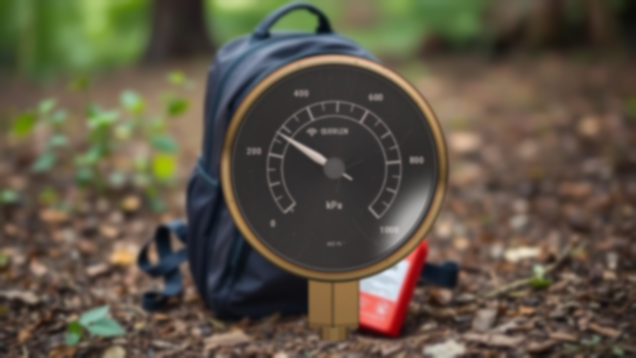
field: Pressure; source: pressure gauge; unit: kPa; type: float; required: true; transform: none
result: 275 kPa
